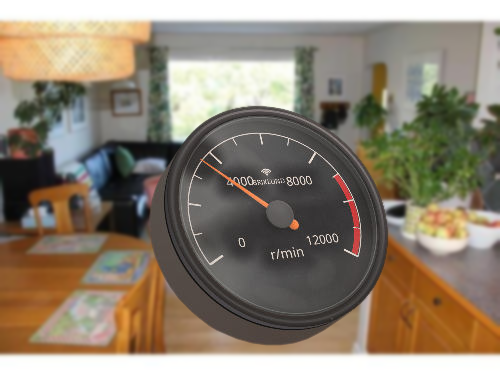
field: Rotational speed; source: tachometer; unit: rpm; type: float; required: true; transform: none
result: 3500 rpm
